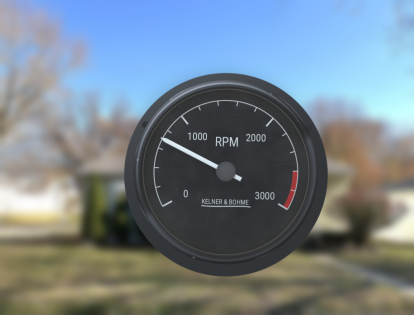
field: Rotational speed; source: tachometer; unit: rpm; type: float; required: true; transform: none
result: 700 rpm
